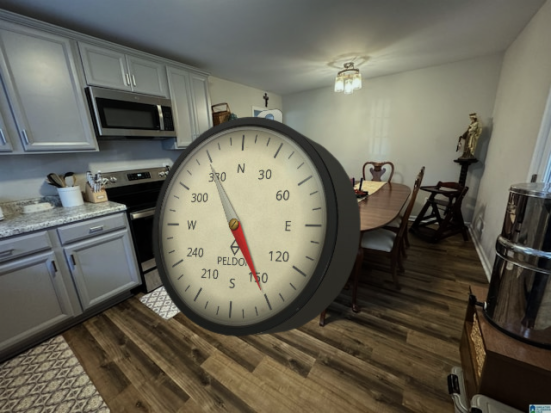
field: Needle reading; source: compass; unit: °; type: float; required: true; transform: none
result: 150 °
